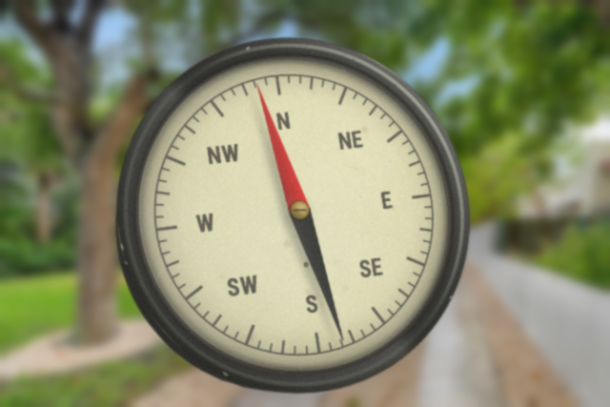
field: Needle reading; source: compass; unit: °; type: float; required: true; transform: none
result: 350 °
